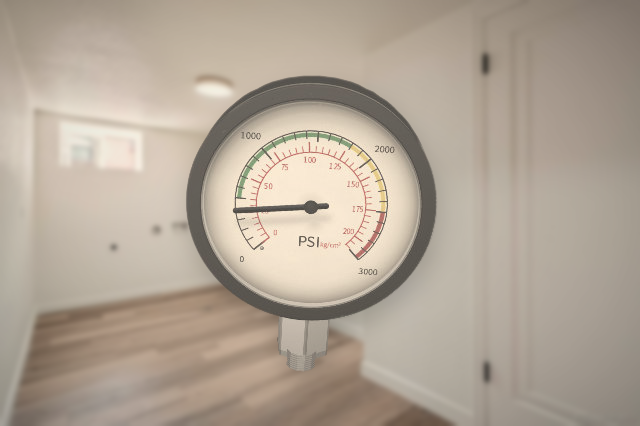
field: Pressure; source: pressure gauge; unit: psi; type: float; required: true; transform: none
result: 400 psi
